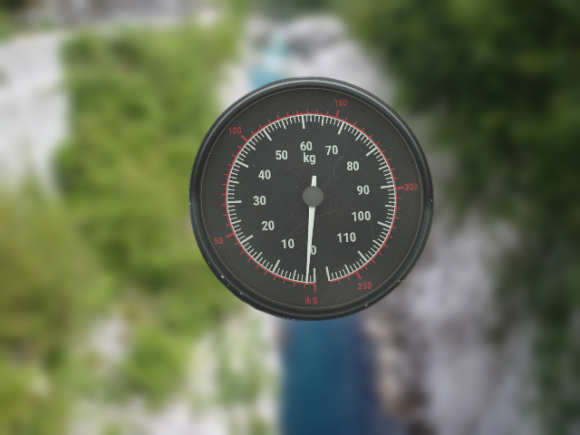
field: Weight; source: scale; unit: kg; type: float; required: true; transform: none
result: 2 kg
